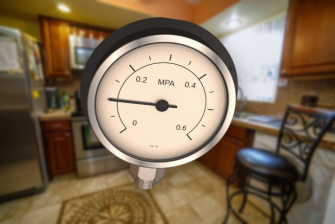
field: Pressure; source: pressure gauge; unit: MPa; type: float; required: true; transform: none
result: 0.1 MPa
